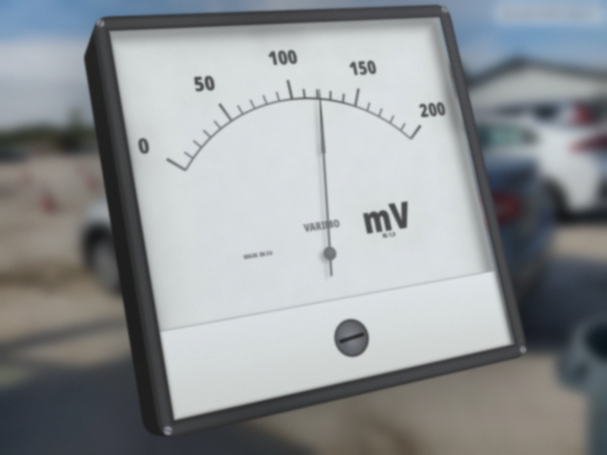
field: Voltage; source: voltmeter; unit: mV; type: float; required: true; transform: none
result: 120 mV
